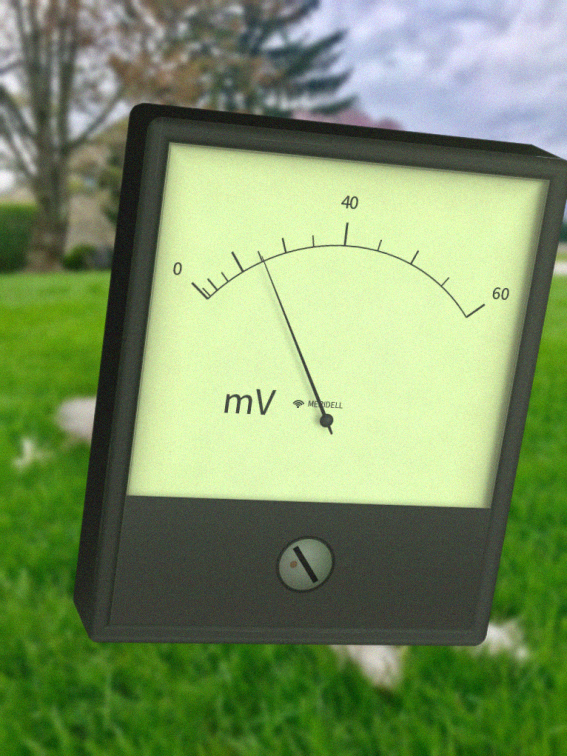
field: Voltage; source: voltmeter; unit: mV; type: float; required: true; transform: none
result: 25 mV
